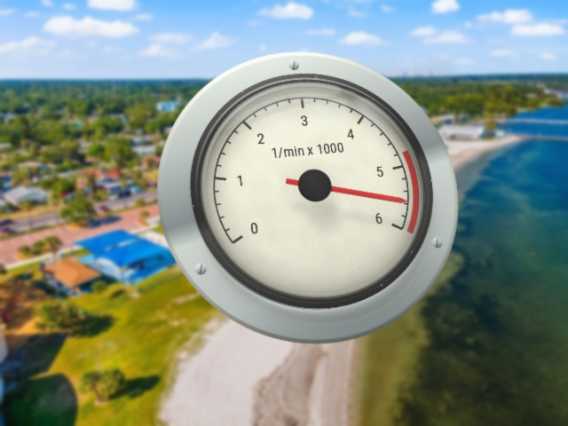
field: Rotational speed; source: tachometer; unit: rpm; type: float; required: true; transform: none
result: 5600 rpm
